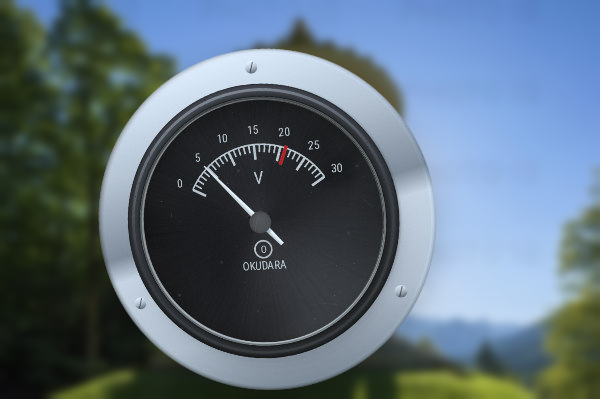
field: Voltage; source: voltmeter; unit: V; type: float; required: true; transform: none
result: 5 V
